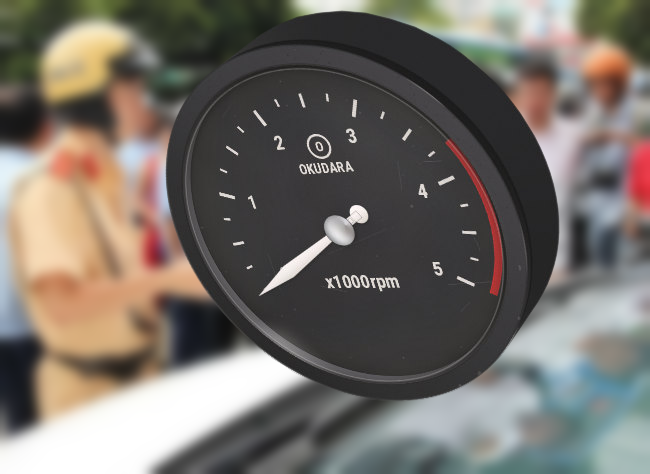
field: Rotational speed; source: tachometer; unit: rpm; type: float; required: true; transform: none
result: 0 rpm
